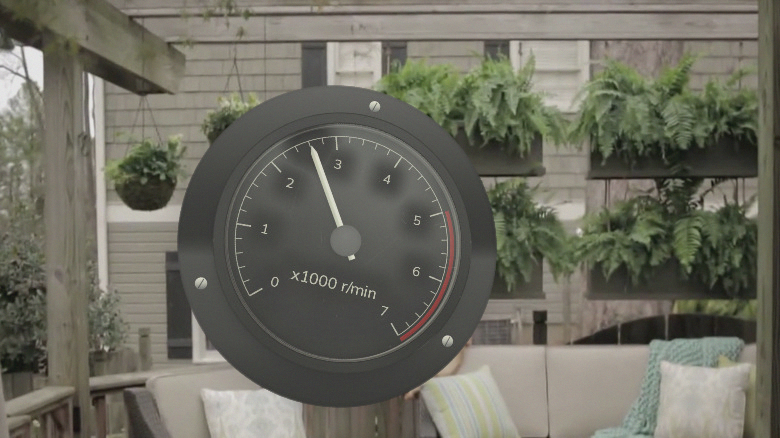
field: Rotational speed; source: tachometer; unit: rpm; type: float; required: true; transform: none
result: 2600 rpm
